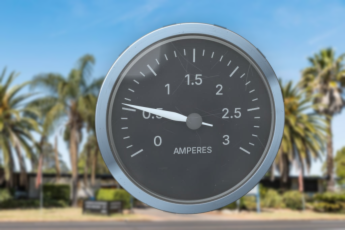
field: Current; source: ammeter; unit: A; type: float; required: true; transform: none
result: 0.55 A
